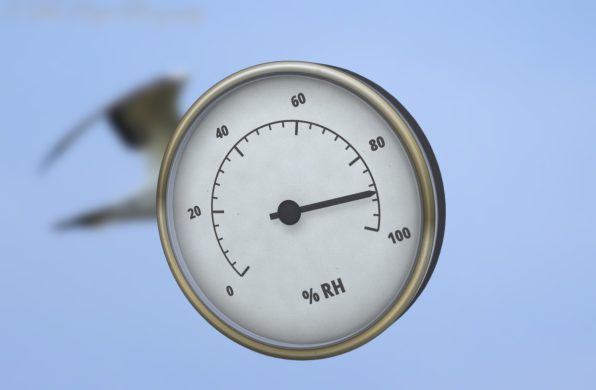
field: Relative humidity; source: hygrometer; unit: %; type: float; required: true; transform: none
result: 90 %
